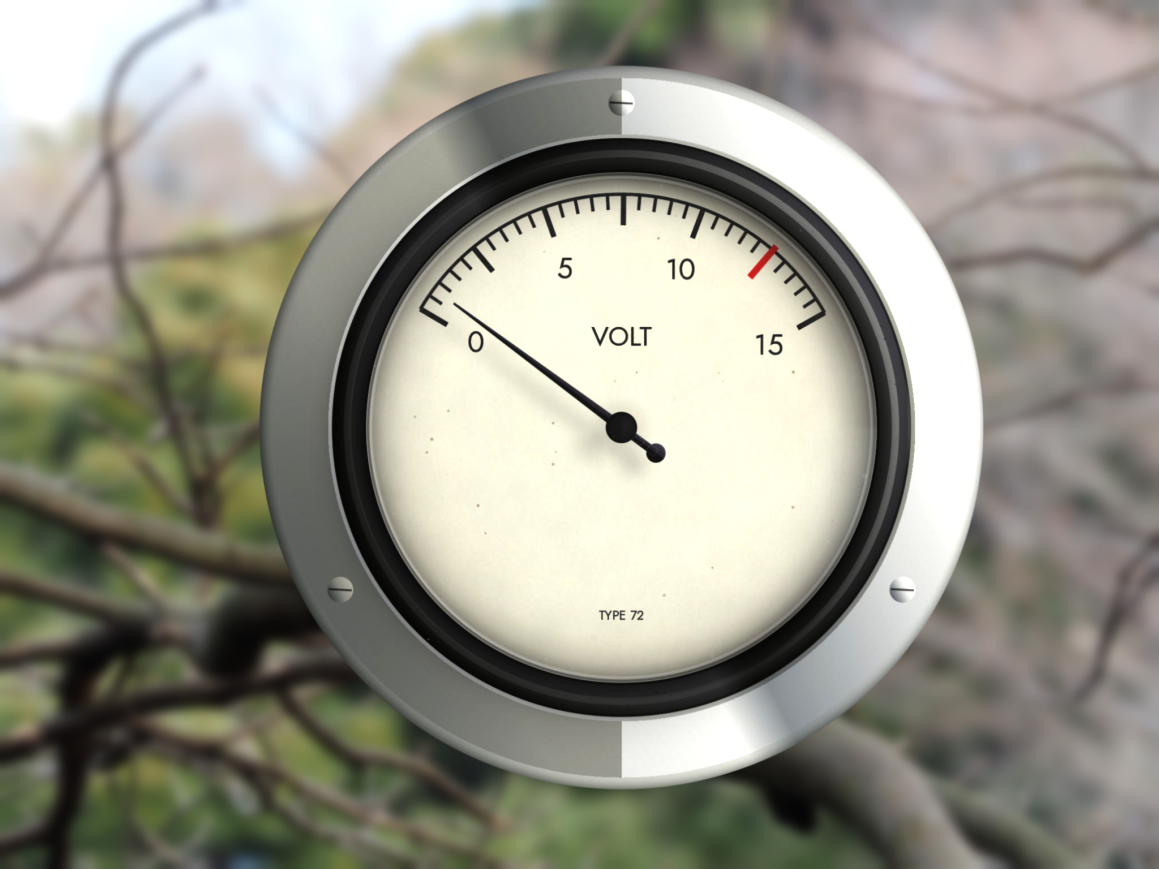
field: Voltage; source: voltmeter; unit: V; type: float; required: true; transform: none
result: 0.75 V
